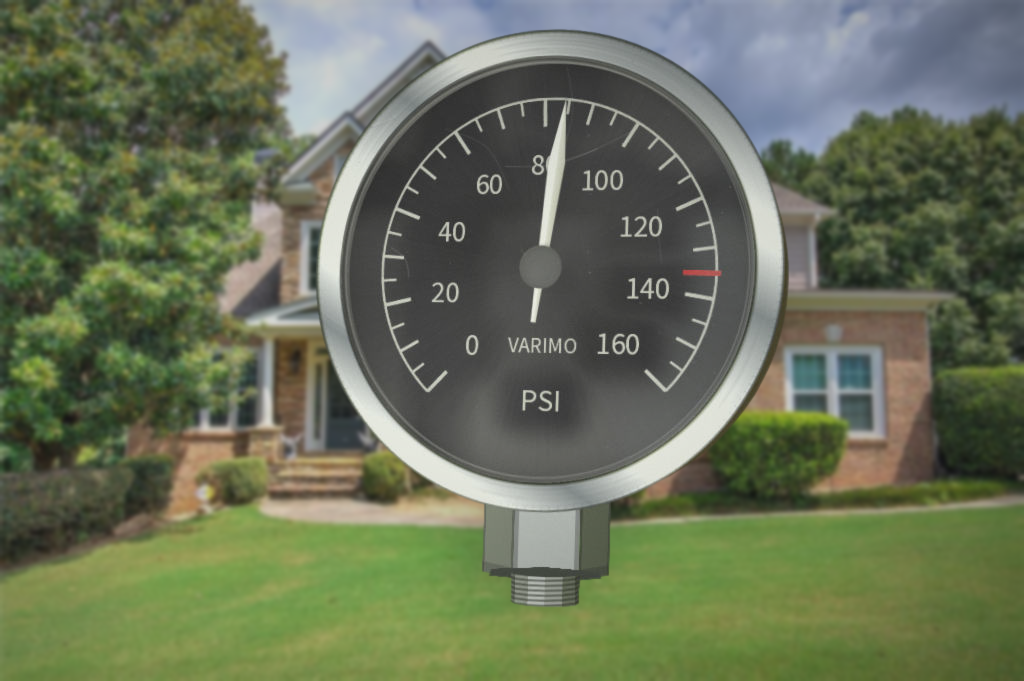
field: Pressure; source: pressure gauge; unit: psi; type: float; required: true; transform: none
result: 85 psi
